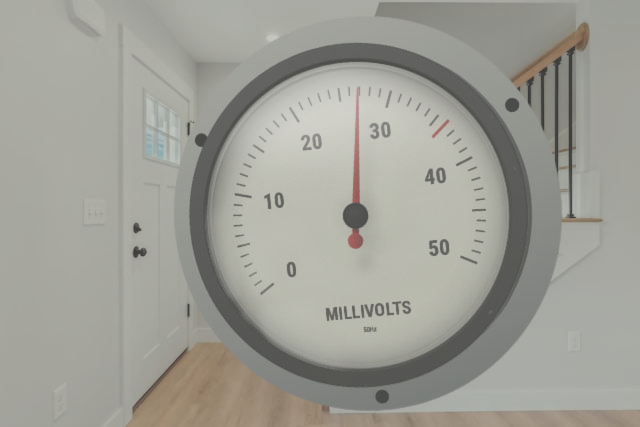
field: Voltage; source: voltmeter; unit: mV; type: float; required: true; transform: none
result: 27 mV
